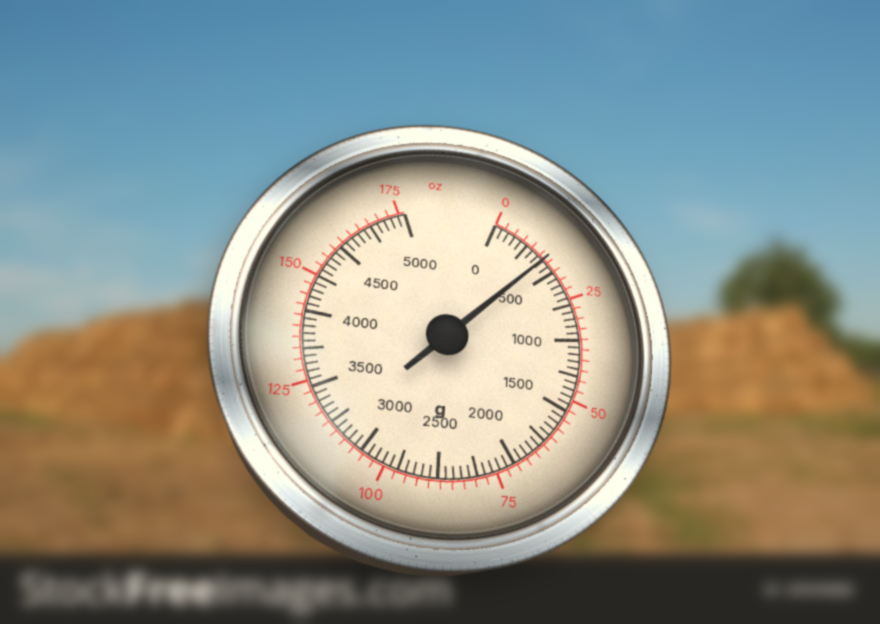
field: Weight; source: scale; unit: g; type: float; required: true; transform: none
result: 400 g
